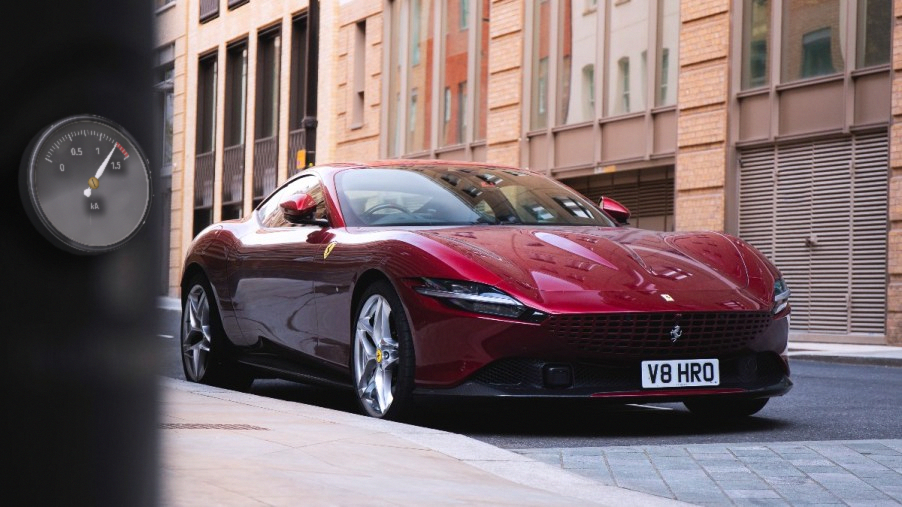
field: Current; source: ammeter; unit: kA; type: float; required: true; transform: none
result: 1.25 kA
